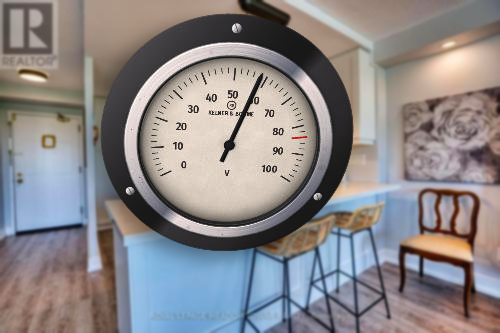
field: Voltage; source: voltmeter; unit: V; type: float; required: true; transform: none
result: 58 V
